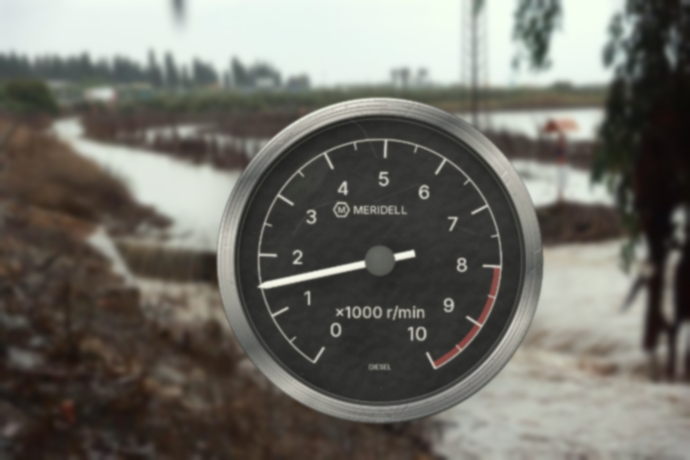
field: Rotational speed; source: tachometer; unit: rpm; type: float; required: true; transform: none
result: 1500 rpm
